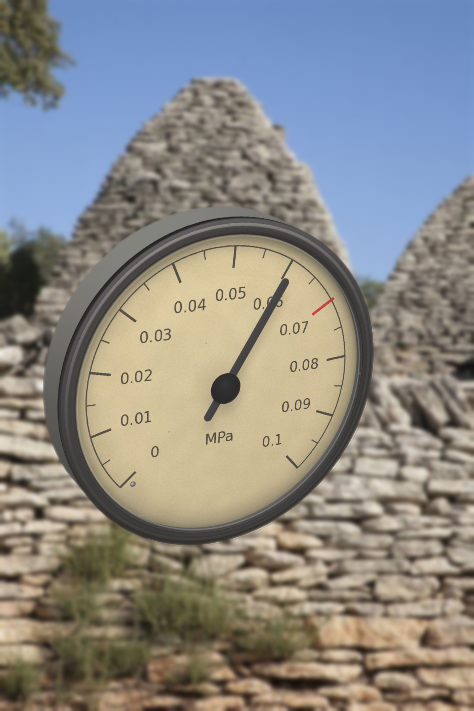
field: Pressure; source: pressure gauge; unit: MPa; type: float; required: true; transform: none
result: 0.06 MPa
